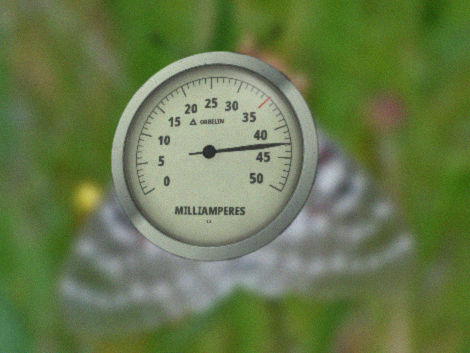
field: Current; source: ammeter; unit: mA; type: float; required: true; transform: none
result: 43 mA
